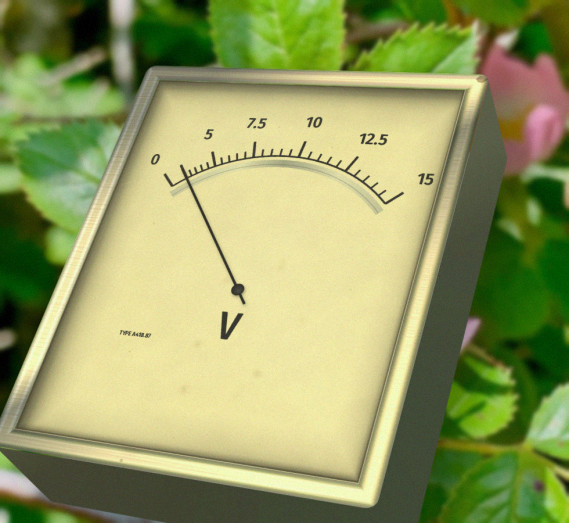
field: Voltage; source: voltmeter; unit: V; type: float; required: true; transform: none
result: 2.5 V
